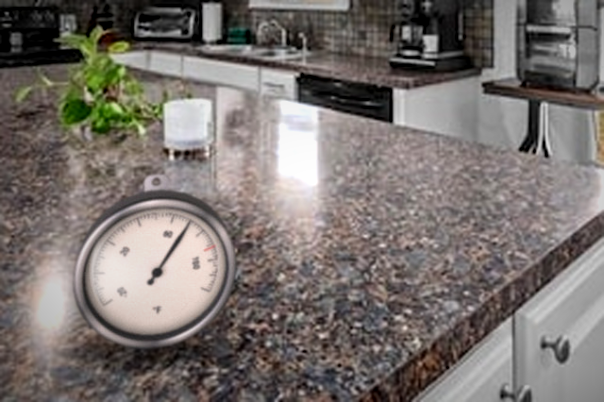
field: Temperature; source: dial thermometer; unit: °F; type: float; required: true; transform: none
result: 70 °F
